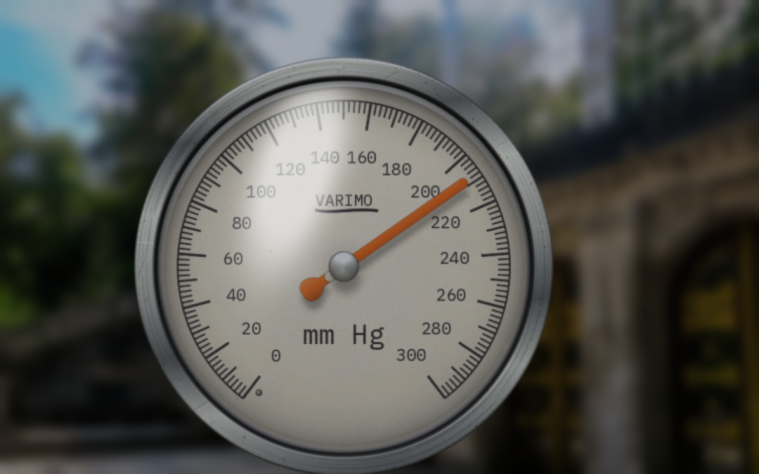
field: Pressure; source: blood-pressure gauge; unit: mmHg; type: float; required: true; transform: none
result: 208 mmHg
